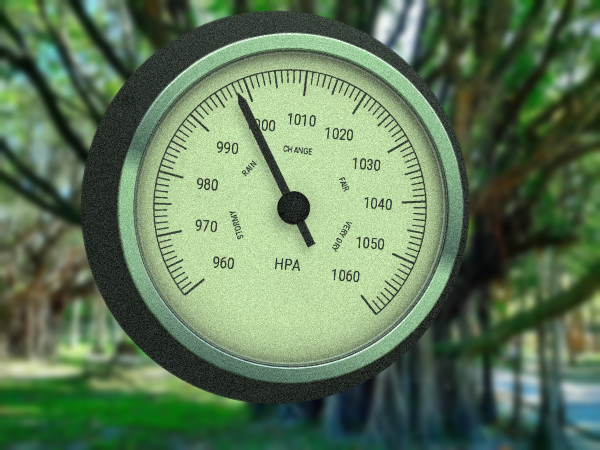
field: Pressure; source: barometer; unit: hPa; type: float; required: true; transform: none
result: 998 hPa
